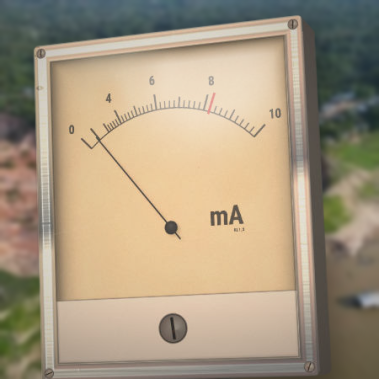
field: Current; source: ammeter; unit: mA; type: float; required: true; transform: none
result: 2 mA
